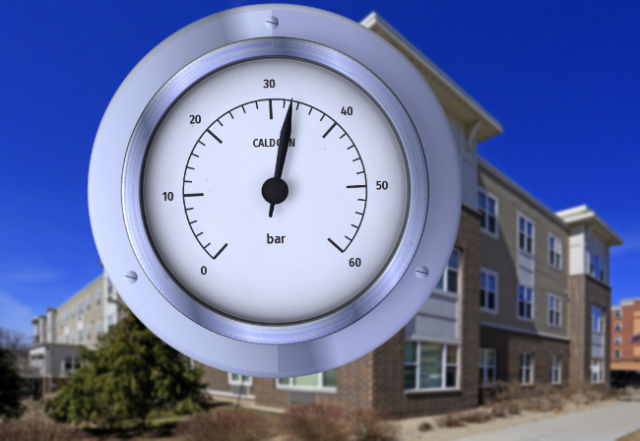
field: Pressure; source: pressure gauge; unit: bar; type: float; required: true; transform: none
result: 33 bar
